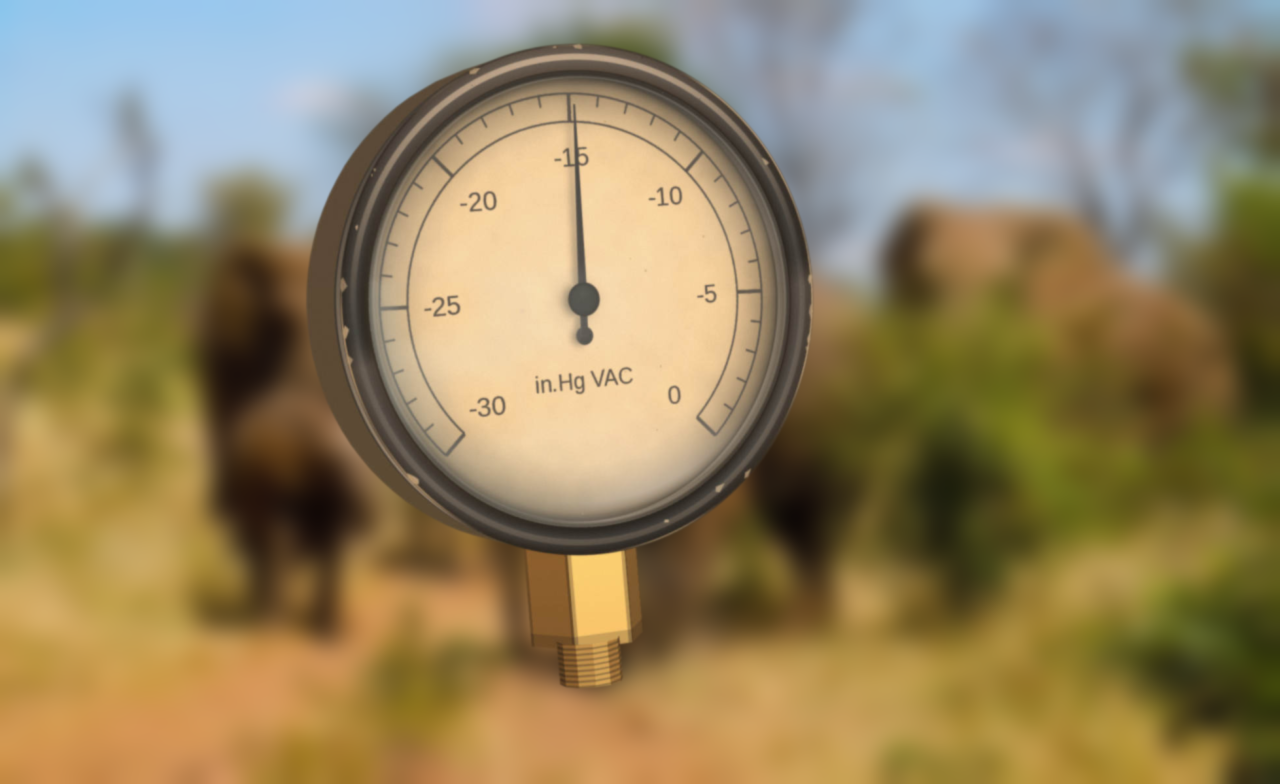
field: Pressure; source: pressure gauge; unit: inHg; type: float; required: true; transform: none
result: -15 inHg
